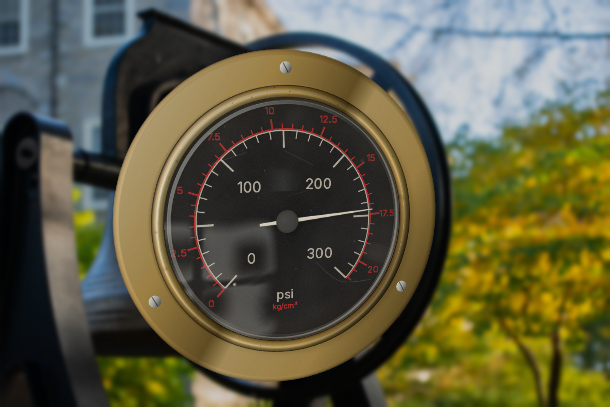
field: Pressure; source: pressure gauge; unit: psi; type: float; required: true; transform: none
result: 245 psi
